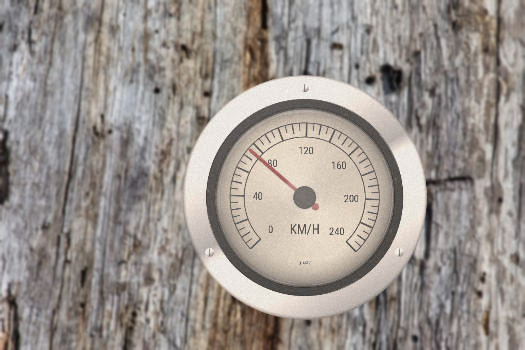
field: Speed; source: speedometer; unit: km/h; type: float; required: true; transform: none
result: 75 km/h
